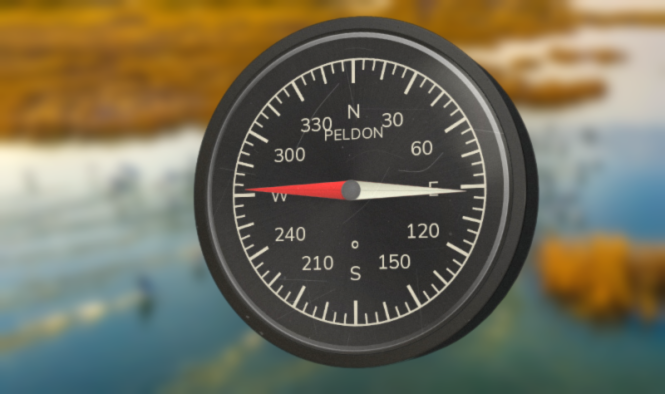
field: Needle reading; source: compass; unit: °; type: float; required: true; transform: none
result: 272.5 °
